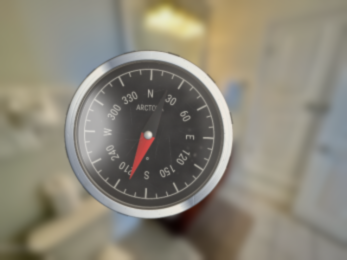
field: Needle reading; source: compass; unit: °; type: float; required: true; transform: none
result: 200 °
